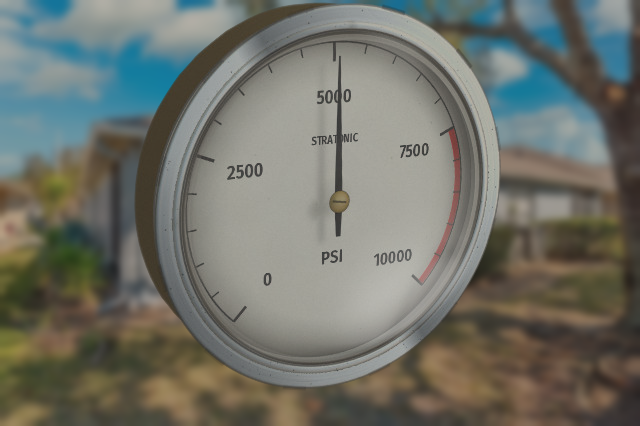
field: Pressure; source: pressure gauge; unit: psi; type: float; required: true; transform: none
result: 5000 psi
